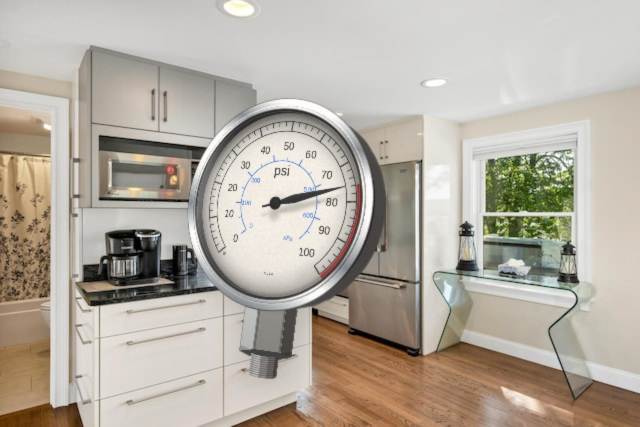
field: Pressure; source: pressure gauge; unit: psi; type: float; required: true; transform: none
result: 76 psi
